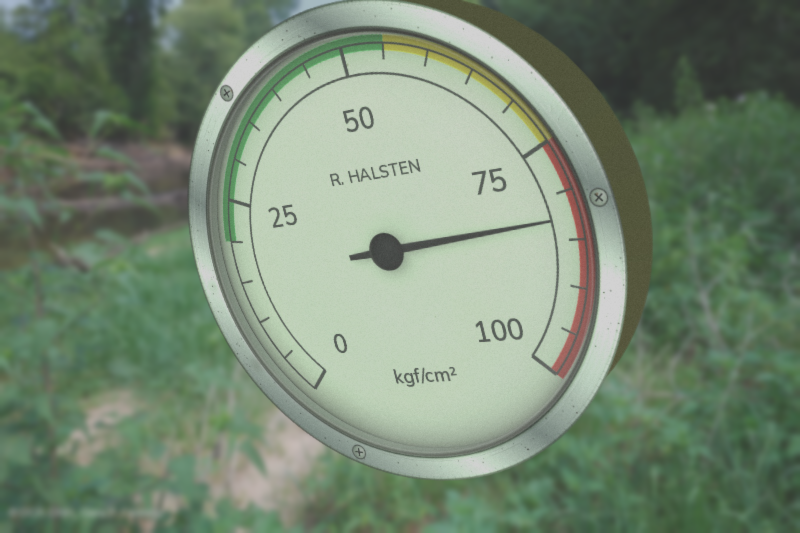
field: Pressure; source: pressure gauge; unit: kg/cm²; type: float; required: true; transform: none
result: 82.5 kg/cm²
